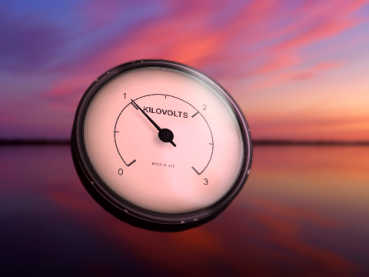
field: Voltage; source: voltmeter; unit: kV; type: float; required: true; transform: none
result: 1 kV
